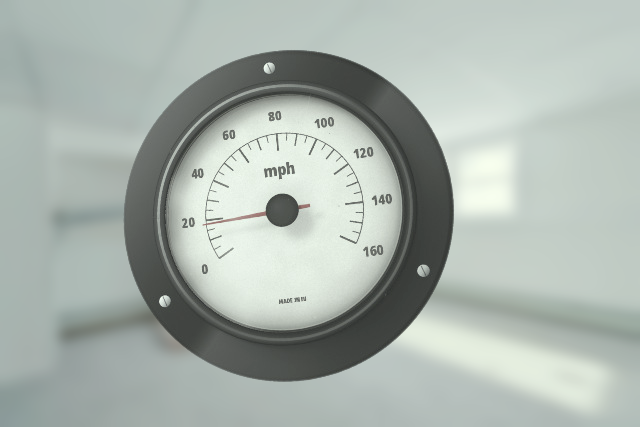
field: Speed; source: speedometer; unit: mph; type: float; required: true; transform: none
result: 17.5 mph
